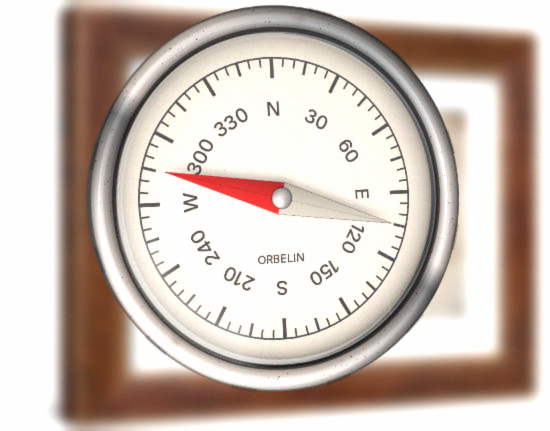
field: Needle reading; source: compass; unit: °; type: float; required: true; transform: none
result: 285 °
